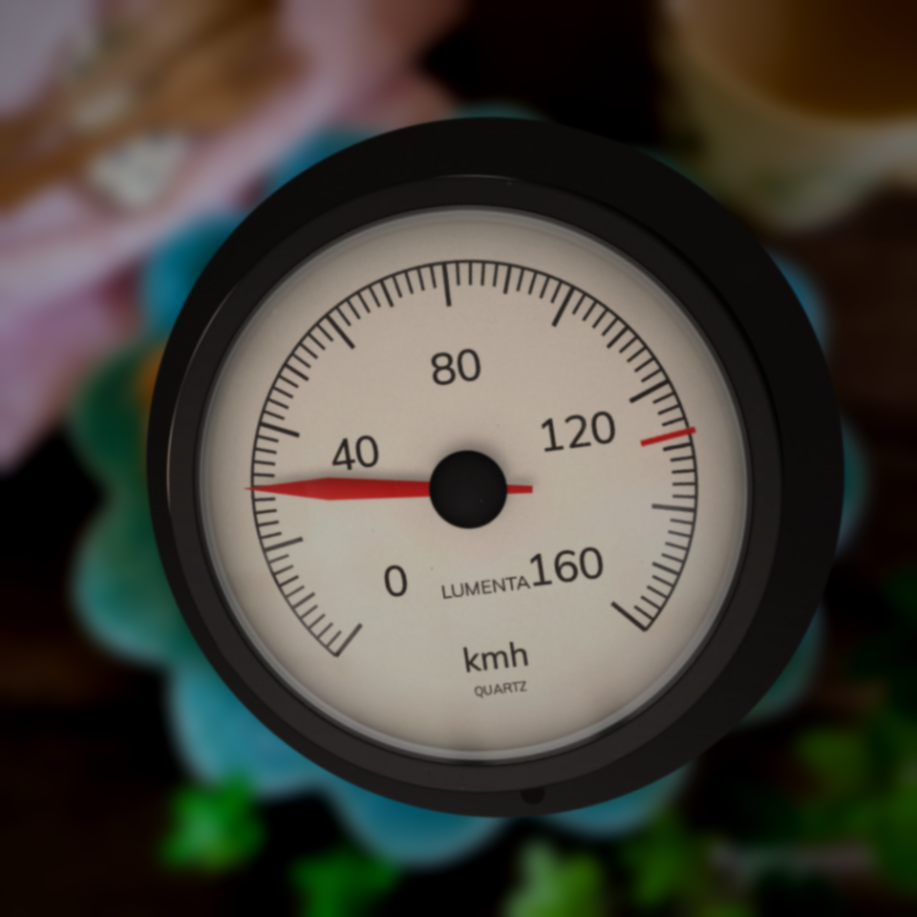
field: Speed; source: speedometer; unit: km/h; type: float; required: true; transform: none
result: 30 km/h
